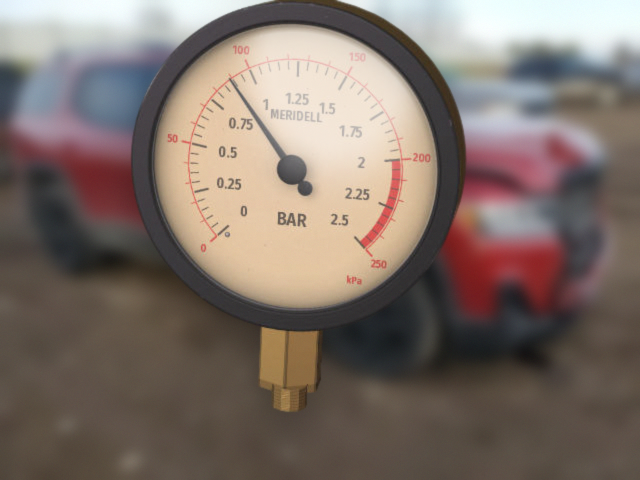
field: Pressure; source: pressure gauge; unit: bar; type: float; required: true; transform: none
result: 0.9 bar
